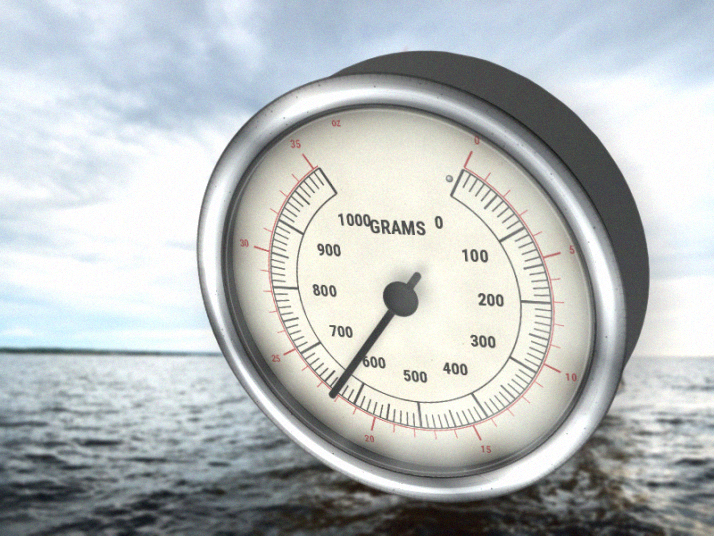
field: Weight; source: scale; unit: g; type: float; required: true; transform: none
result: 630 g
